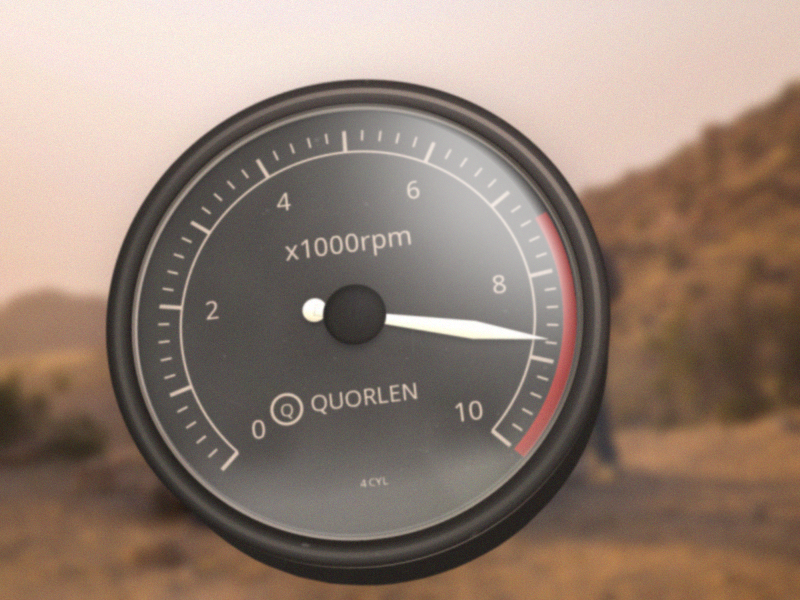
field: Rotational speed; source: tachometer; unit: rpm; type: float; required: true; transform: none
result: 8800 rpm
